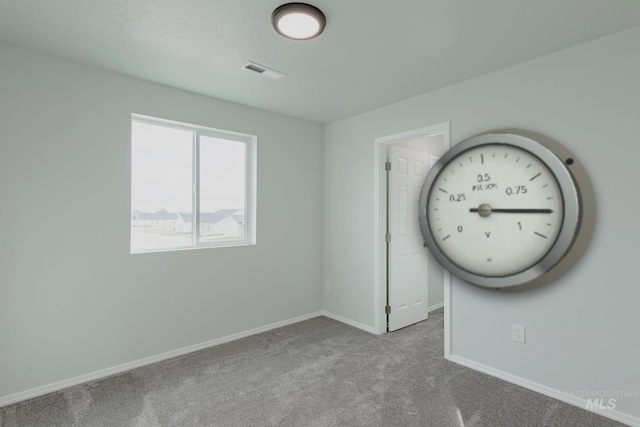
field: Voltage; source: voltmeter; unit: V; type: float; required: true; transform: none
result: 0.9 V
